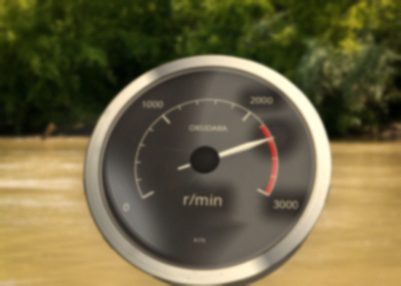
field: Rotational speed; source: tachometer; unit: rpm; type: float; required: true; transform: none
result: 2400 rpm
